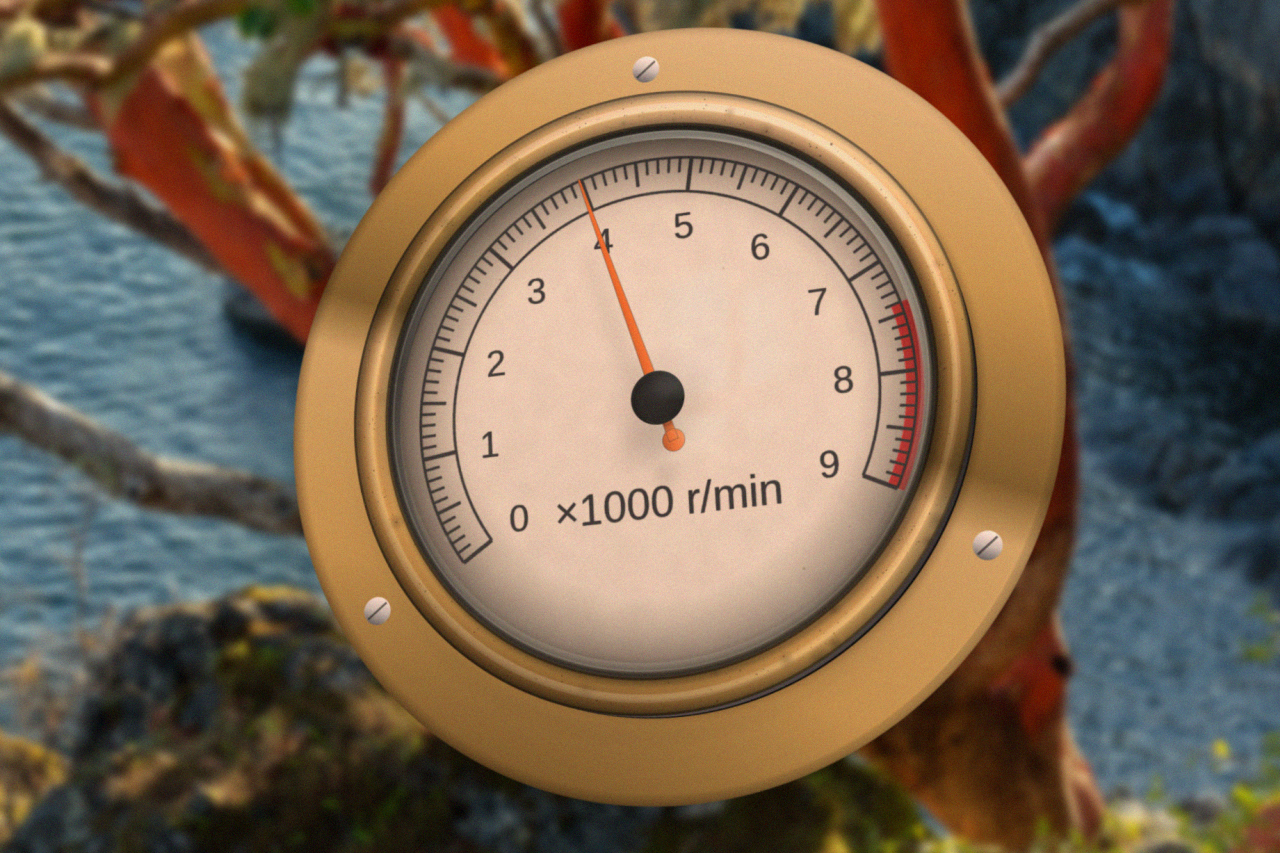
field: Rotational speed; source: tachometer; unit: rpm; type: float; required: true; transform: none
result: 4000 rpm
